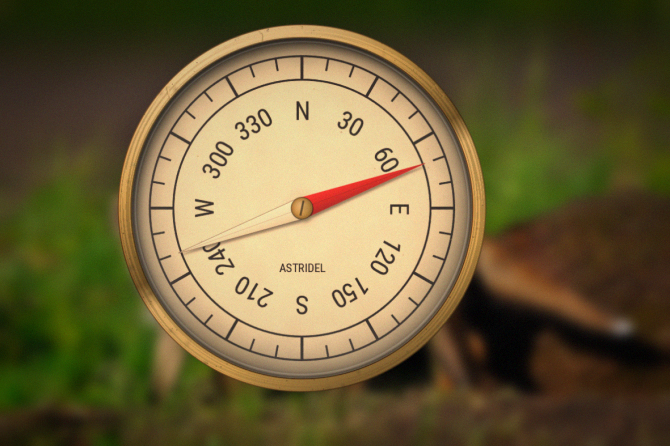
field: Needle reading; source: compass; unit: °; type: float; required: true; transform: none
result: 70 °
